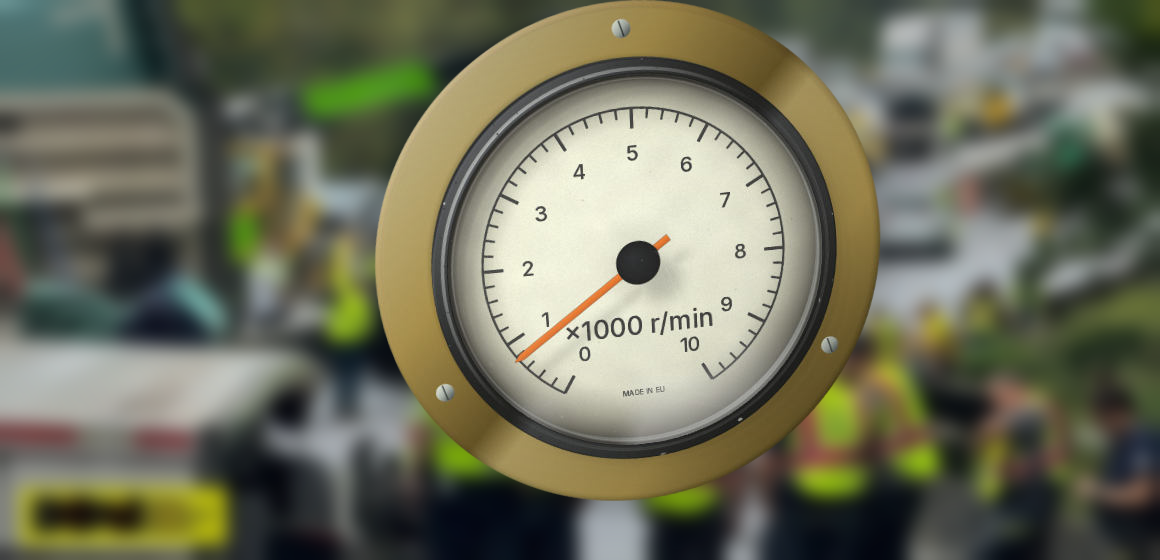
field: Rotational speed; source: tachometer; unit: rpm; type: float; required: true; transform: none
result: 800 rpm
